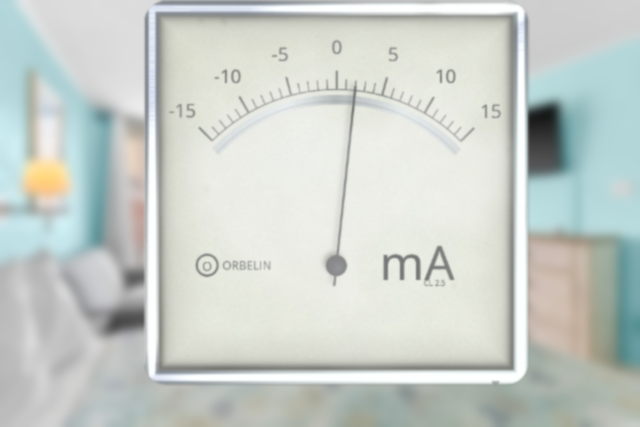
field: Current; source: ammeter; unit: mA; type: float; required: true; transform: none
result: 2 mA
